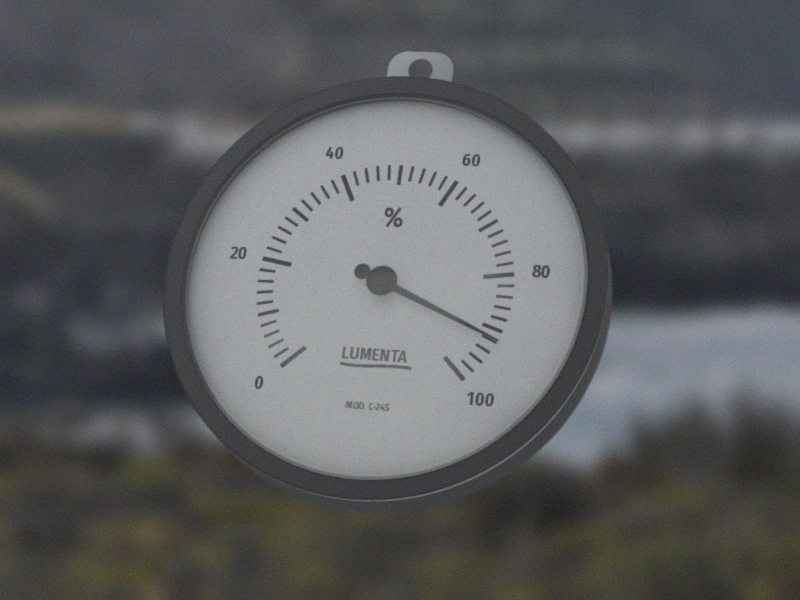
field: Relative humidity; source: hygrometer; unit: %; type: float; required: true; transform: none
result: 92 %
